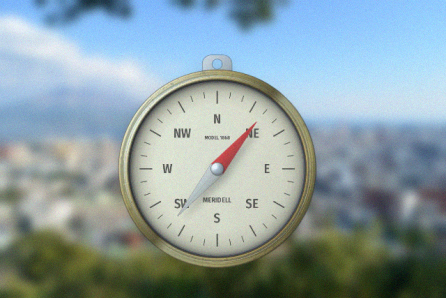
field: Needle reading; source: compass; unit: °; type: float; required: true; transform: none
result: 40 °
